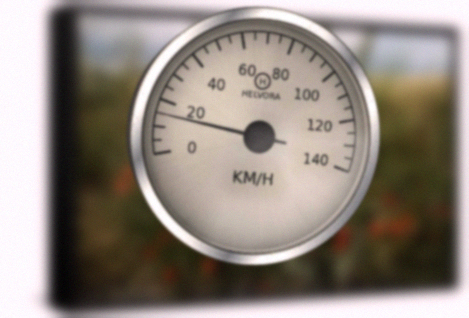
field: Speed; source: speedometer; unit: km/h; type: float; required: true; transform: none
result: 15 km/h
